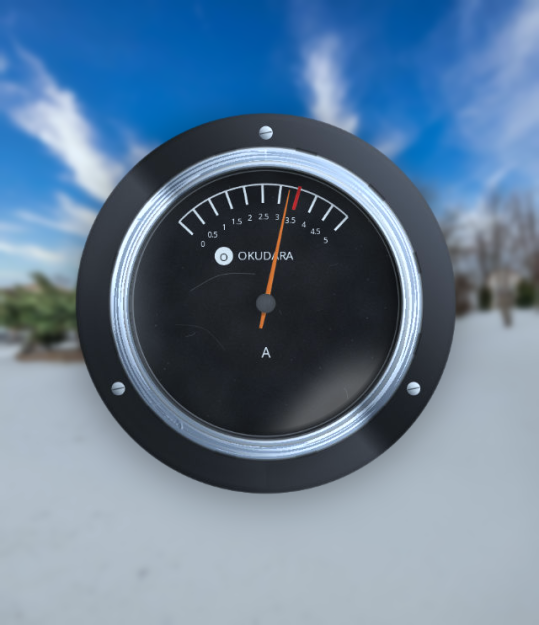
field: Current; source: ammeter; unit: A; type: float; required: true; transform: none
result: 3.25 A
